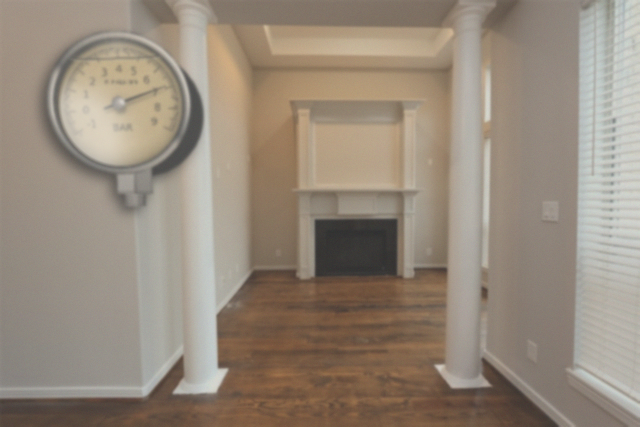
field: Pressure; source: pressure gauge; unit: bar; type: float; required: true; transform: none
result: 7 bar
